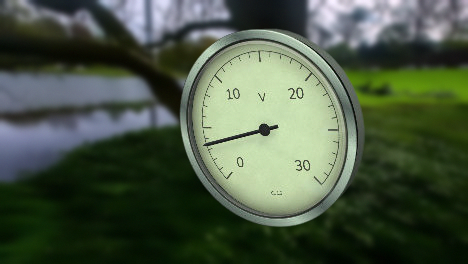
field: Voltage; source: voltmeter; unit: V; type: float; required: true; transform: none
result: 3.5 V
